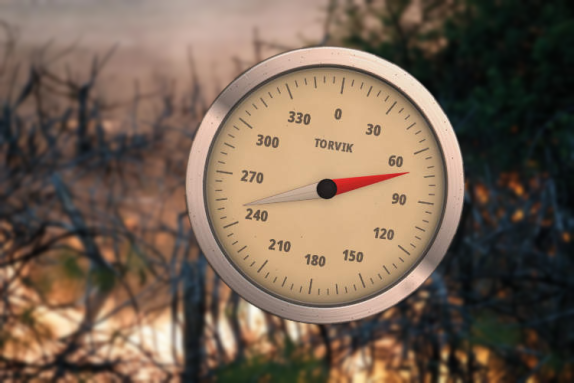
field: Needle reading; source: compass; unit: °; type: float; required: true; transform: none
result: 70 °
